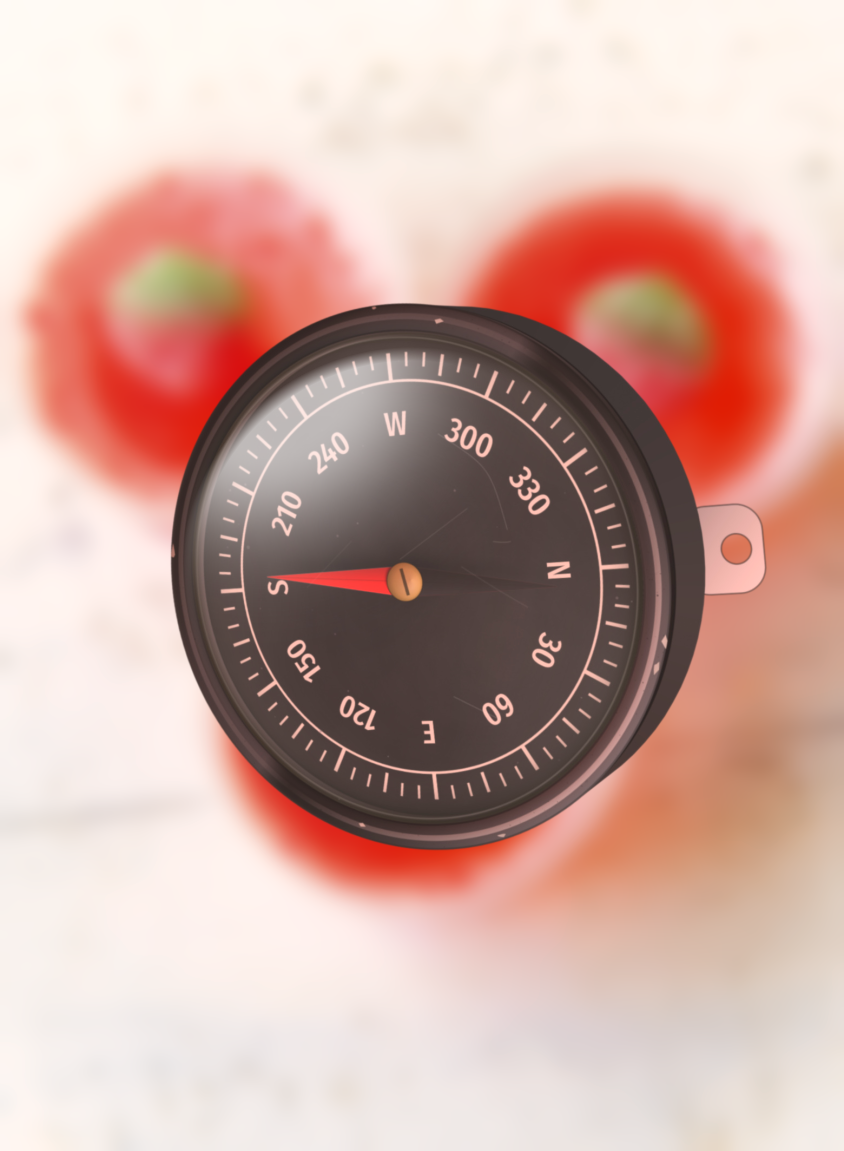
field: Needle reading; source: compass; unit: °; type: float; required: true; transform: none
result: 185 °
